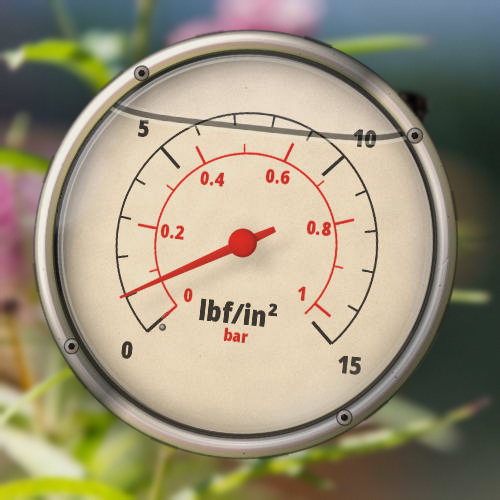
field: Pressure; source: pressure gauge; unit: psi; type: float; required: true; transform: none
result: 1 psi
